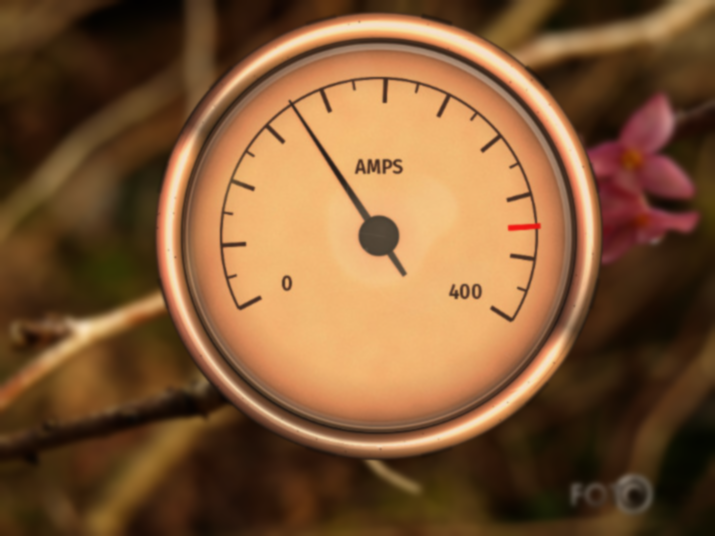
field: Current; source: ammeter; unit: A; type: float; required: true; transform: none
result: 140 A
